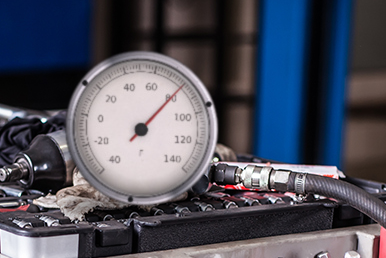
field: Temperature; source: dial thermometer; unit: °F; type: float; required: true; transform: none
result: 80 °F
